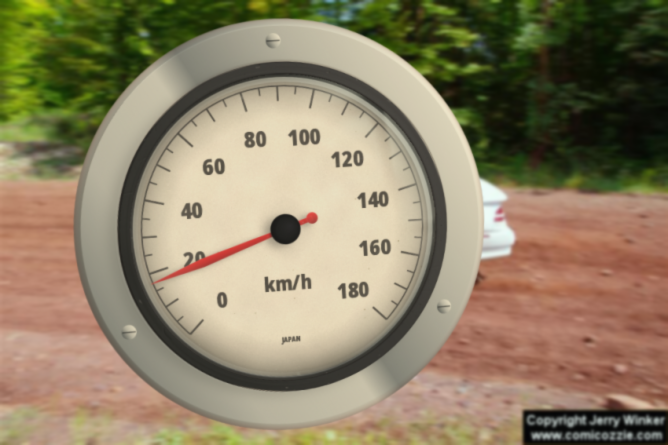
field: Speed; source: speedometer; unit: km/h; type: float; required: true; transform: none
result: 17.5 km/h
